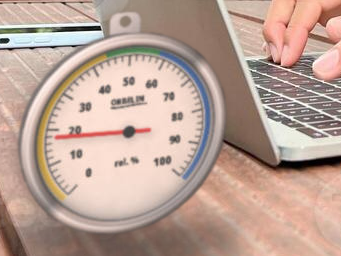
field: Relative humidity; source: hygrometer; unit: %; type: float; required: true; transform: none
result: 18 %
